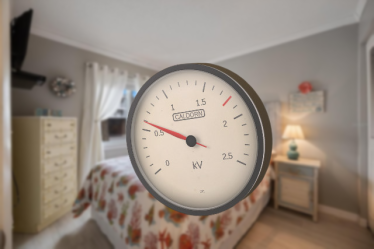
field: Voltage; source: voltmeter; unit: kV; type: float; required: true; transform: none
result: 0.6 kV
